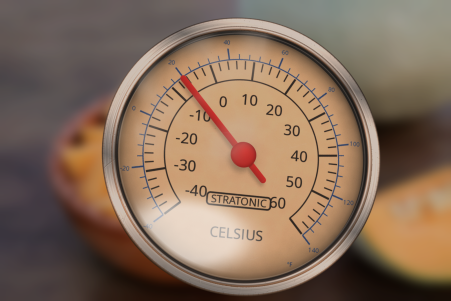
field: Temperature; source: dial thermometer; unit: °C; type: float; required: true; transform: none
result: -7 °C
